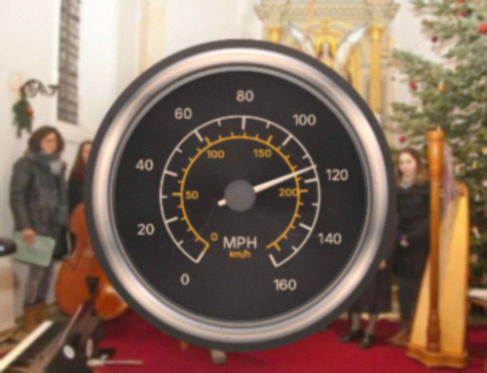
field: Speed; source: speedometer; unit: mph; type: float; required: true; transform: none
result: 115 mph
